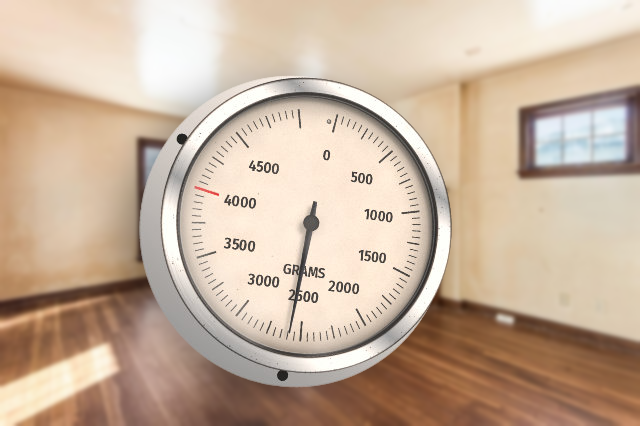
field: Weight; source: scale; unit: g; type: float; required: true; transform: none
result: 2600 g
